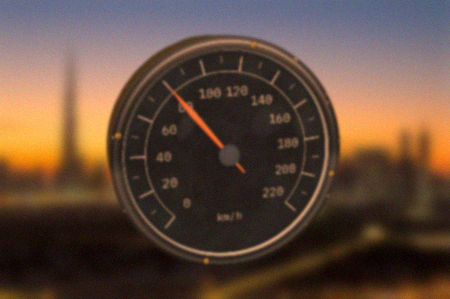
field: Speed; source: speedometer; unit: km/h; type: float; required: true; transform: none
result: 80 km/h
